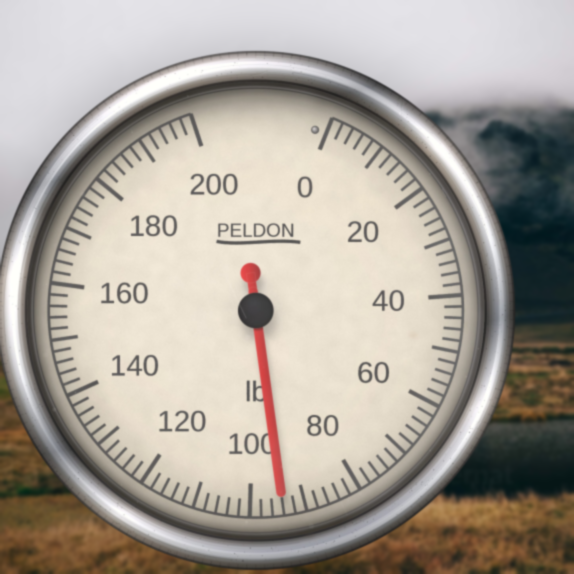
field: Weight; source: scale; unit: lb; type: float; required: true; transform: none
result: 94 lb
